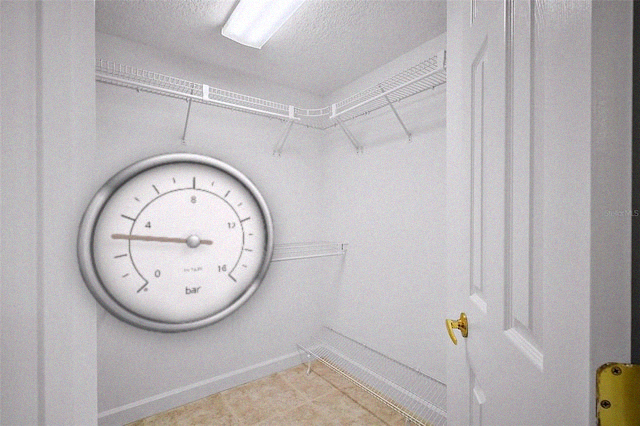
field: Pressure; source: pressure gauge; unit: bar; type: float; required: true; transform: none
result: 3 bar
